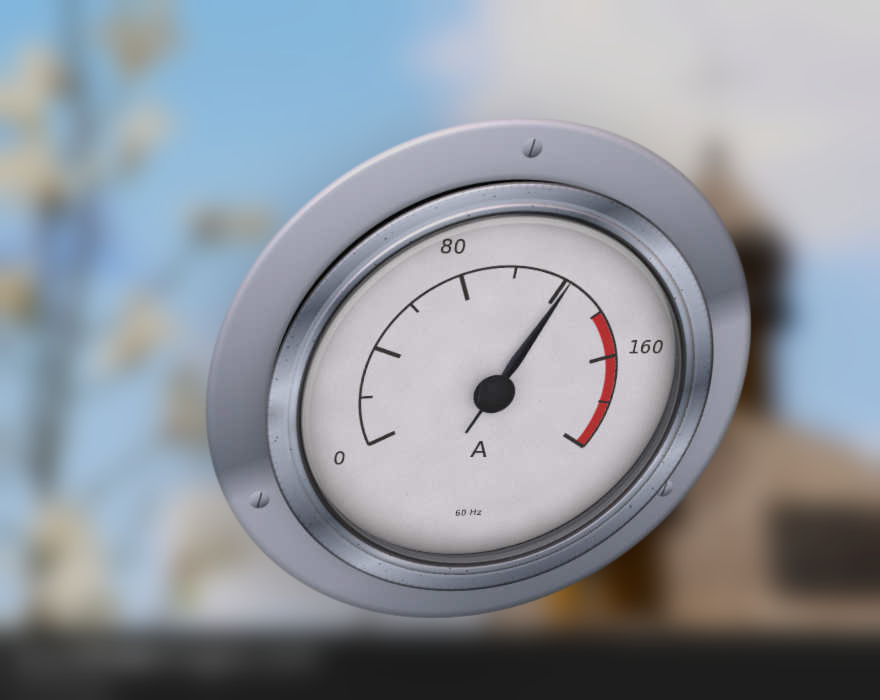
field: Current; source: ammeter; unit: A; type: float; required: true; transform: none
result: 120 A
